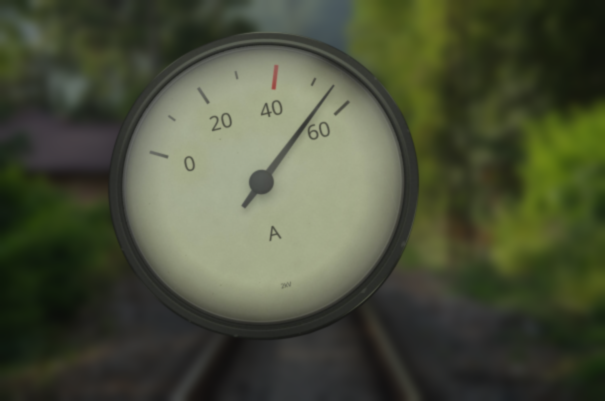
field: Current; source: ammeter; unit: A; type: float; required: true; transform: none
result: 55 A
